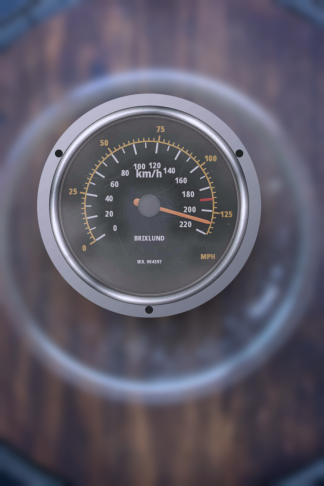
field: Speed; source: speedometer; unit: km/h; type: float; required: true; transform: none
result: 210 km/h
